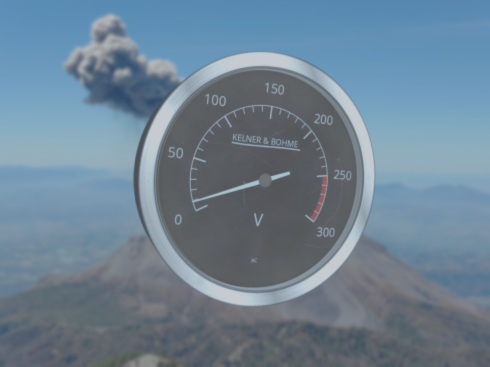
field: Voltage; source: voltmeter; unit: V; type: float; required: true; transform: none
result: 10 V
